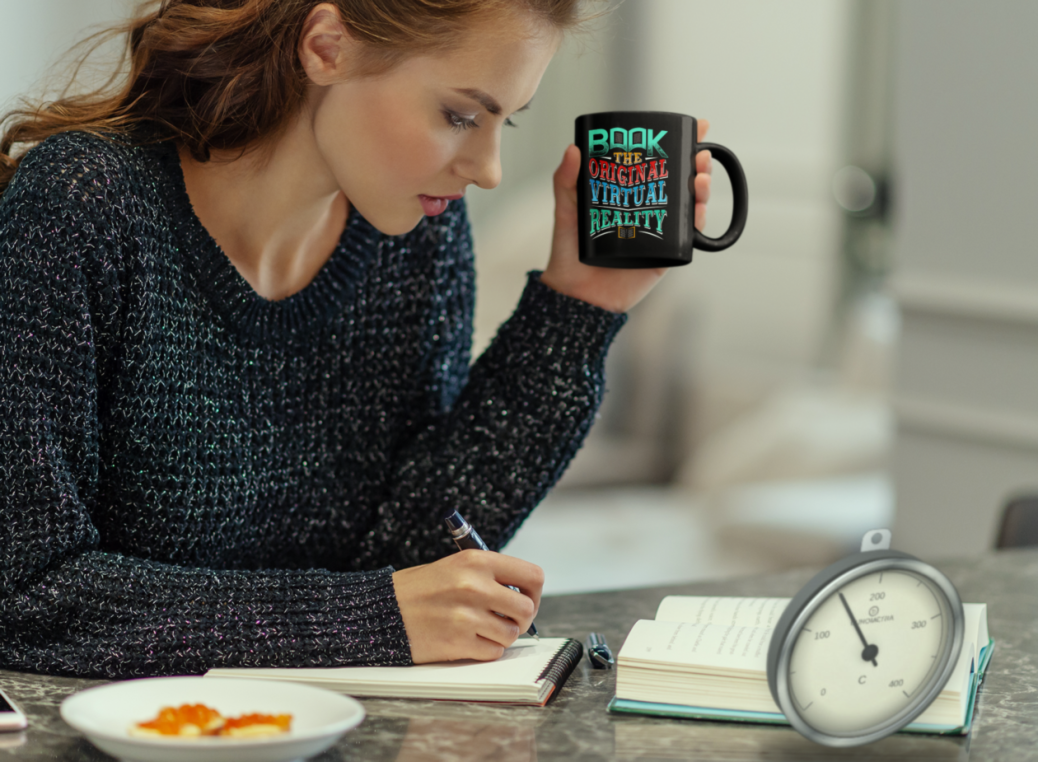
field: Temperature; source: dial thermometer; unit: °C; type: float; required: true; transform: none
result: 150 °C
